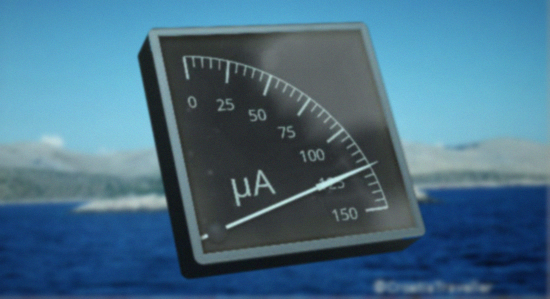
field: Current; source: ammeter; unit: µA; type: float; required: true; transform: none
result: 125 µA
